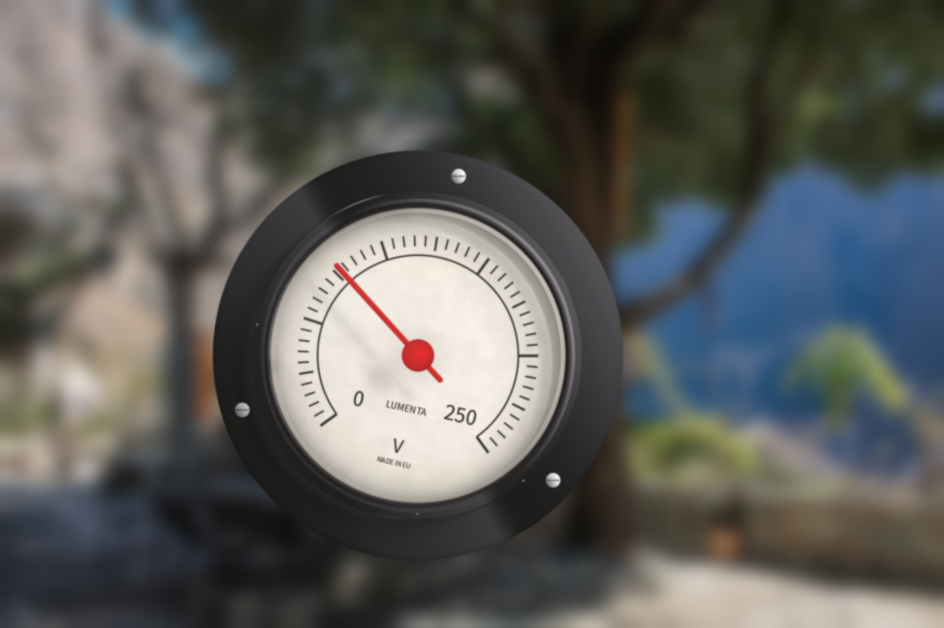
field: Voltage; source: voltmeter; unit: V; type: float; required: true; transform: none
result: 77.5 V
